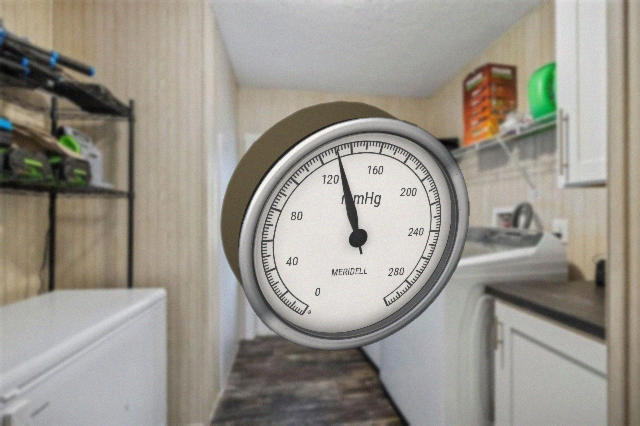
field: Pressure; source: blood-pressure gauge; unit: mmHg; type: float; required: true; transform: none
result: 130 mmHg
